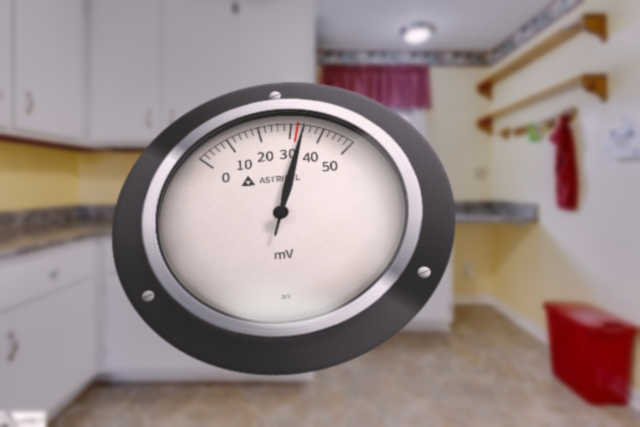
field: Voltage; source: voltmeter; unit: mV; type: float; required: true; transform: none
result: 34 mV
